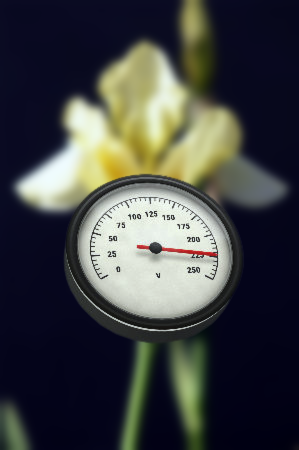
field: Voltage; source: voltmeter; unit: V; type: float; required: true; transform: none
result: 225 V
